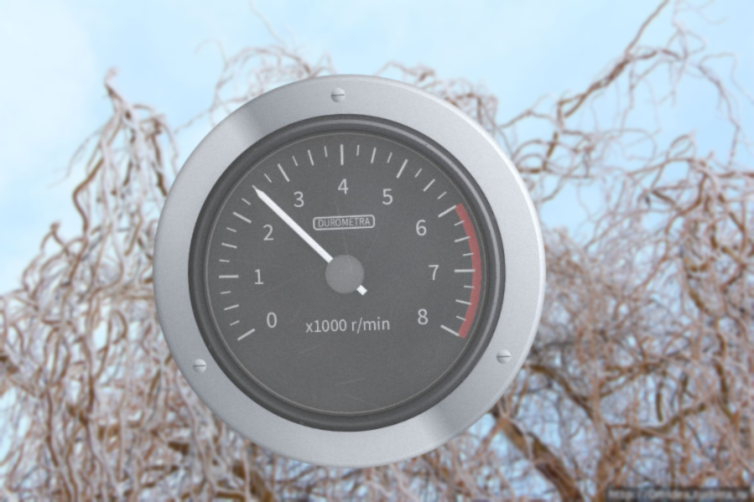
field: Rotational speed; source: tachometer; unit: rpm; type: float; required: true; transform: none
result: 2500 rpm
